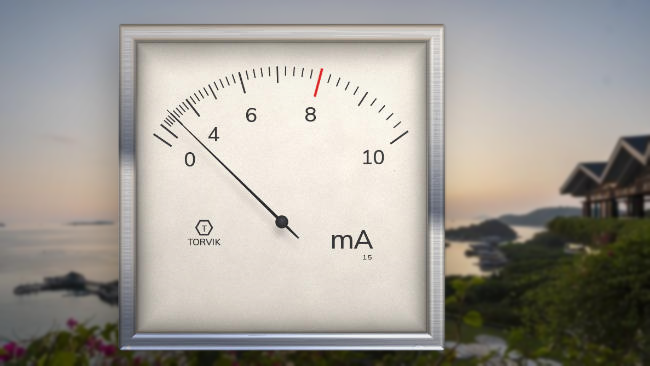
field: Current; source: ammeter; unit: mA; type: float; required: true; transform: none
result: 3 mA
